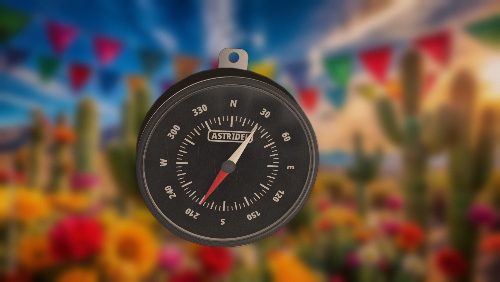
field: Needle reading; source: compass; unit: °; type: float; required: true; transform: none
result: 210 °
